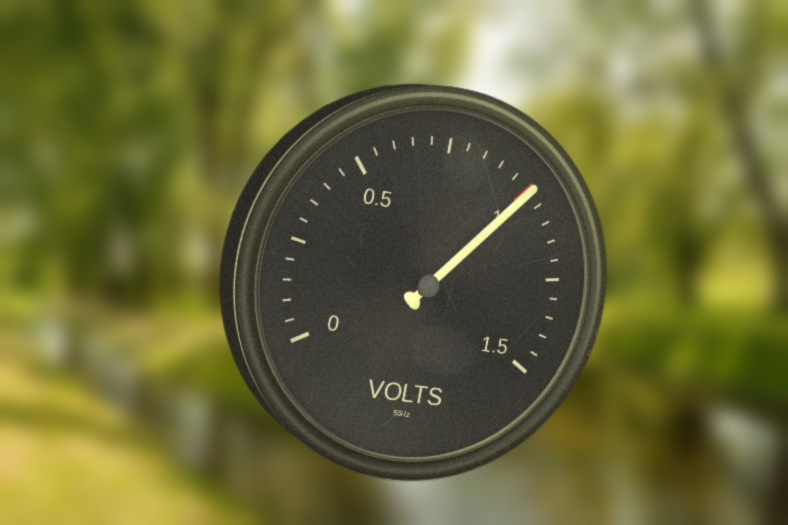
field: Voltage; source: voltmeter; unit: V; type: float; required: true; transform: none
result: 1 V
